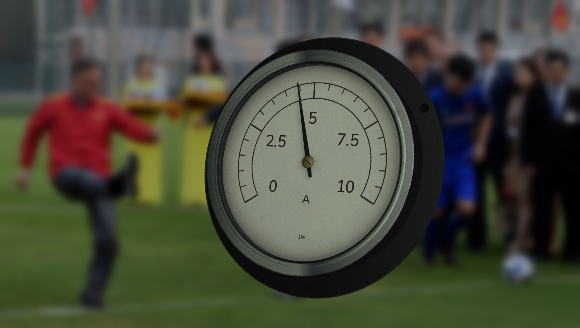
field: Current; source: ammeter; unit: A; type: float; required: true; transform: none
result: 4.5 A
